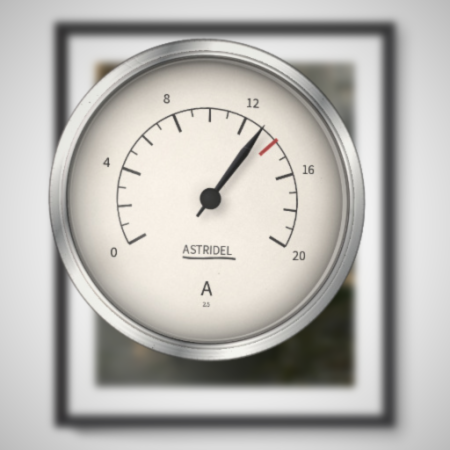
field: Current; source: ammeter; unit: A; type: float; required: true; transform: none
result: 13 A
